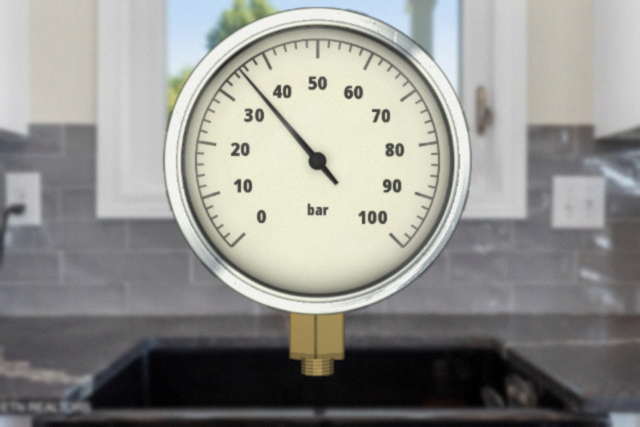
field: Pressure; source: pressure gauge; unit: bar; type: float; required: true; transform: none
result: 35 bar
